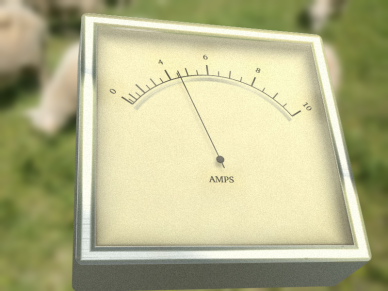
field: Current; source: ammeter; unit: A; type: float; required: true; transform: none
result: 4.5 A
